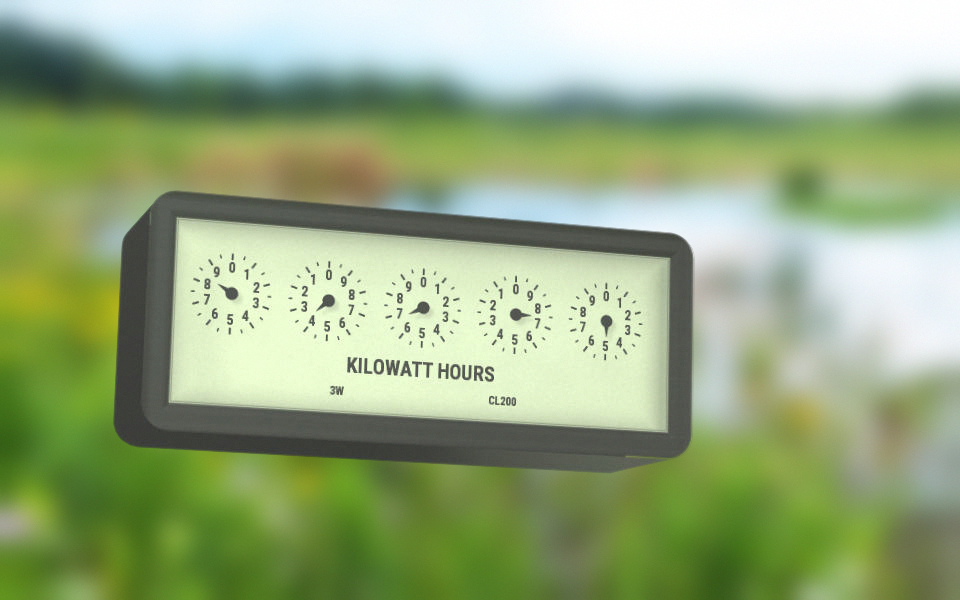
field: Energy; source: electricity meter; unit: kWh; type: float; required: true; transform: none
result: 83675 kWh
